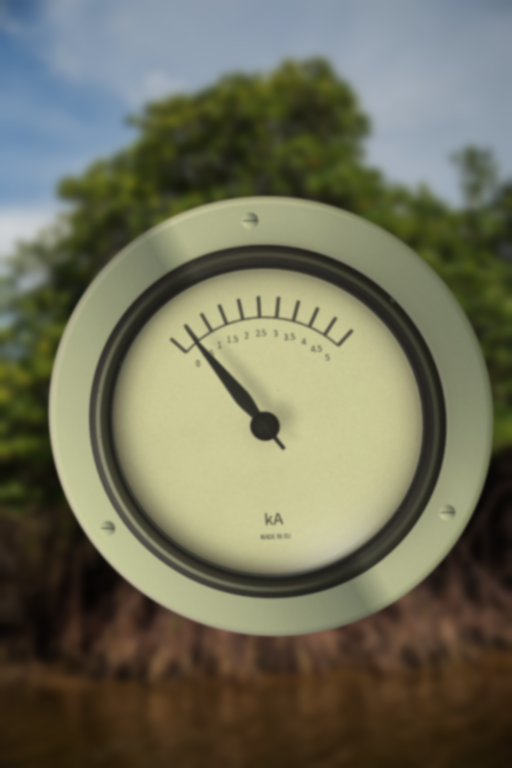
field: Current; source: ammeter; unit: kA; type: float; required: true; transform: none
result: 0.5 kA
